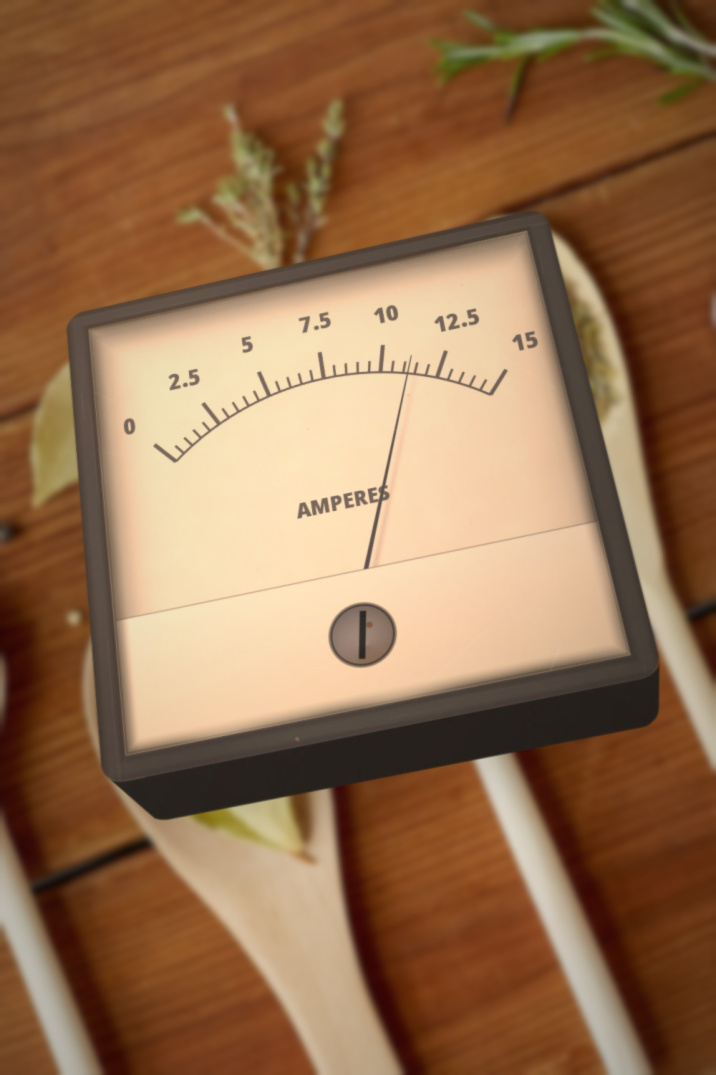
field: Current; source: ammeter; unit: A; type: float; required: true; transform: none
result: 11.25 A
